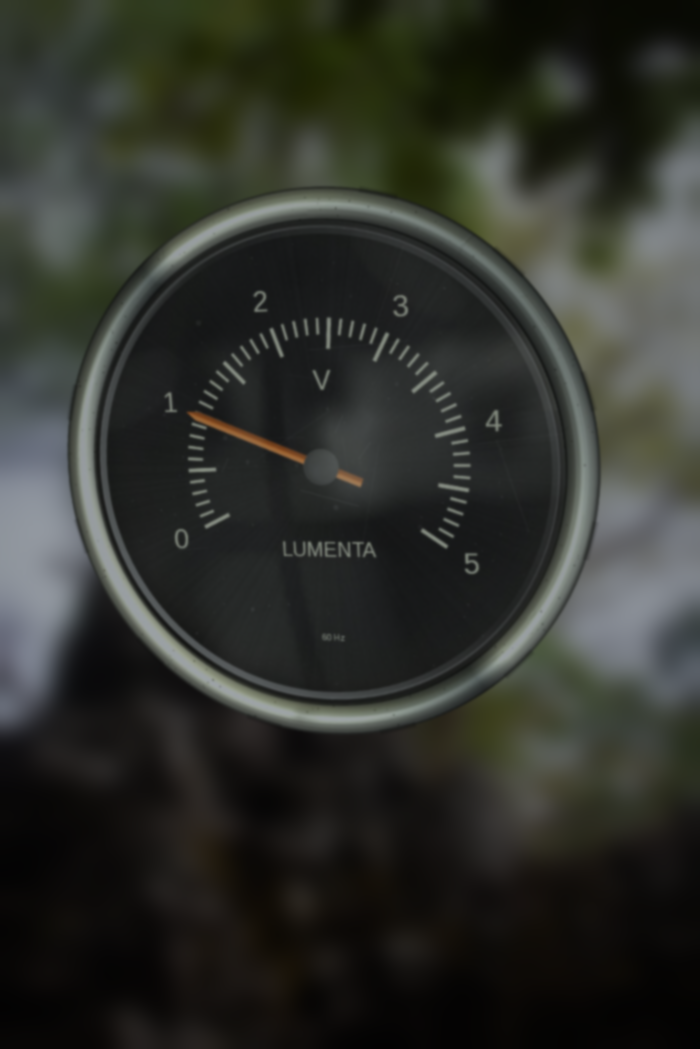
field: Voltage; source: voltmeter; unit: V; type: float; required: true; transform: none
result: 1 V
